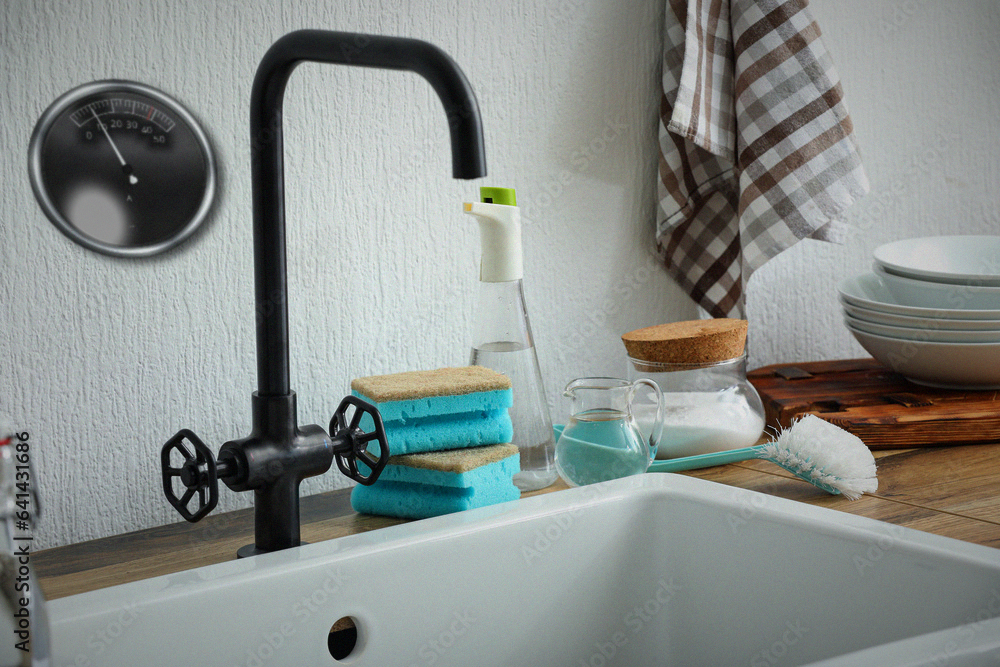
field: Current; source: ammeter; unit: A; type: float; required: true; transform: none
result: 10 A
